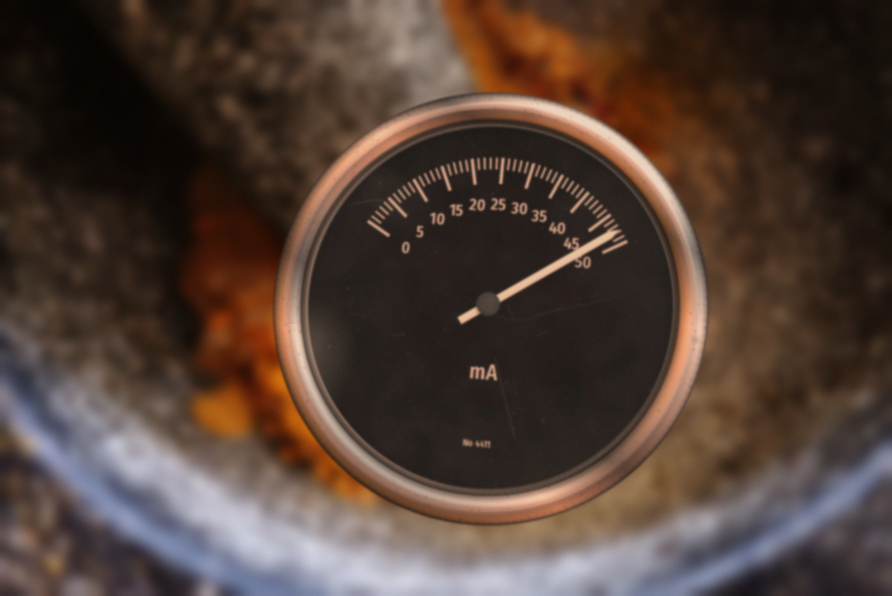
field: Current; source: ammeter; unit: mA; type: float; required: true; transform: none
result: 48 mA
